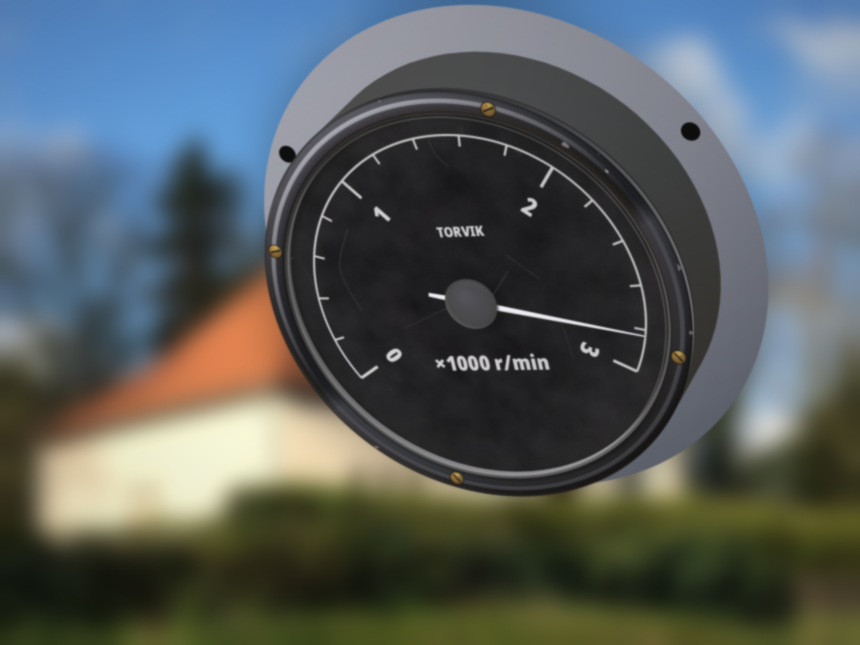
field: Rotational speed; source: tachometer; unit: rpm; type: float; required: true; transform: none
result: 2800 rpm
